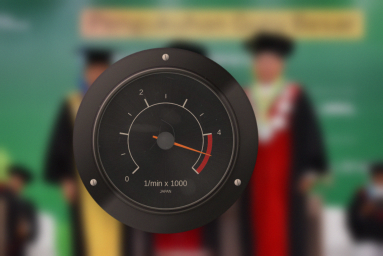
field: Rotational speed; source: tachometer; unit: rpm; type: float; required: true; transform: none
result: 4500 rpm
